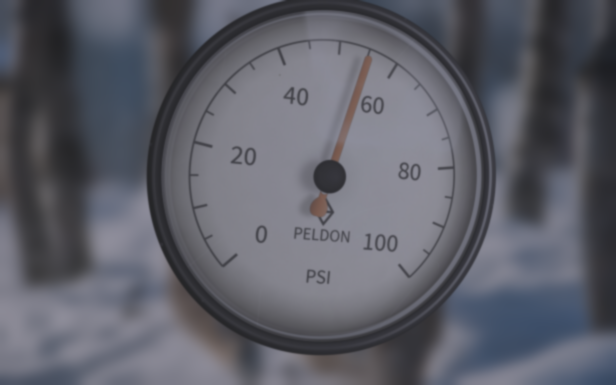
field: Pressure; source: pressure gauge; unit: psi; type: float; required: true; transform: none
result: 55 psi
